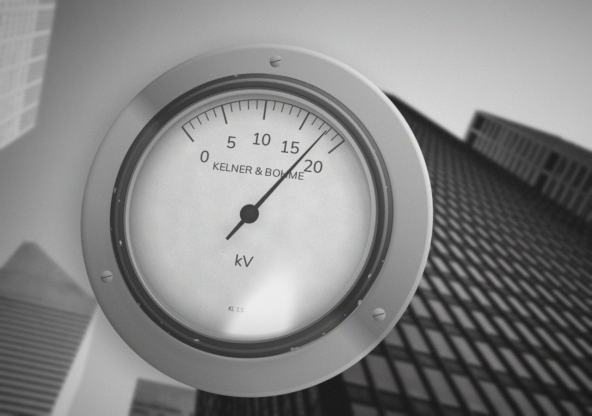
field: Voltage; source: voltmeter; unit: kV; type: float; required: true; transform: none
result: 18 kV
